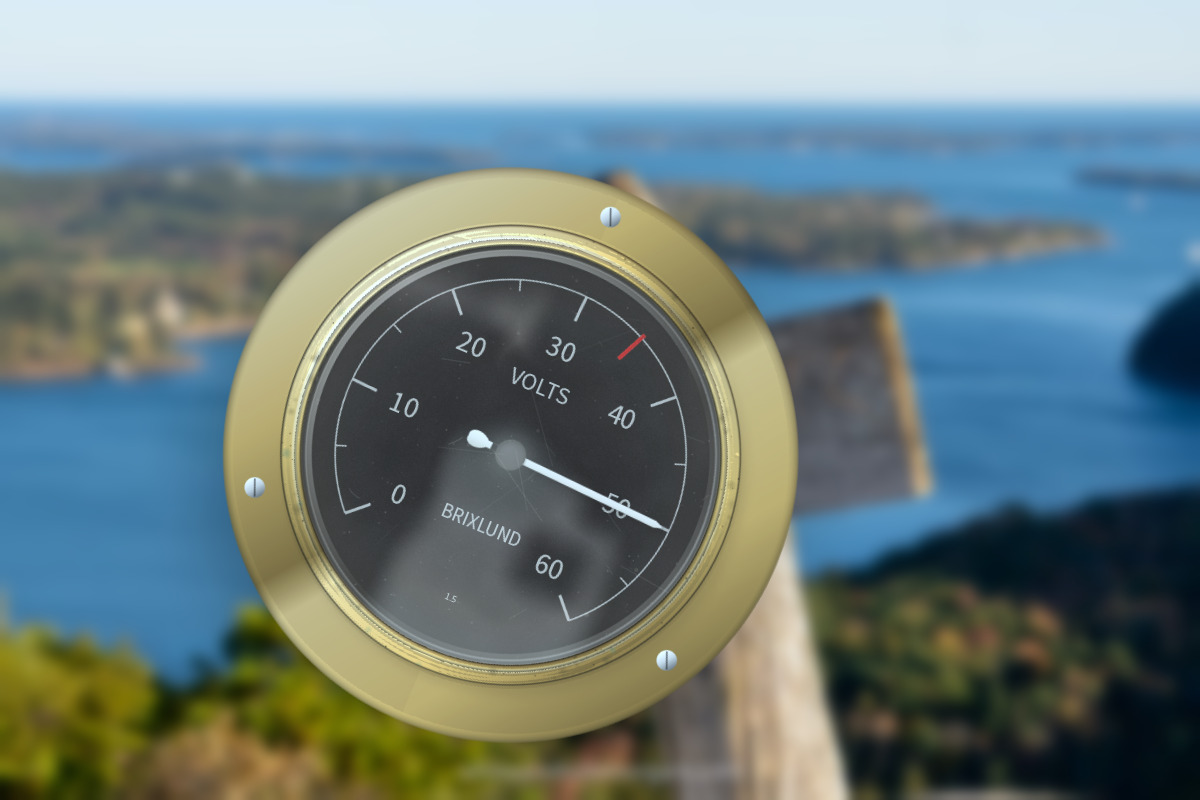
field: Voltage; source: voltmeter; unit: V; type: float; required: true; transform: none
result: 50 V
